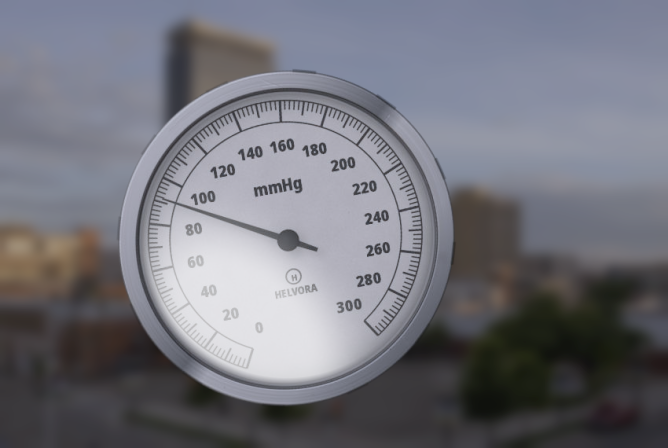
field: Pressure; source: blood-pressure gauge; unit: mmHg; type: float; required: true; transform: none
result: 92 mmHg
